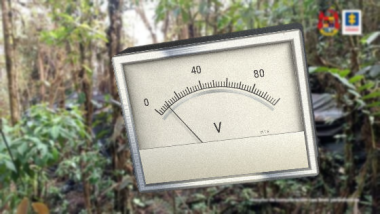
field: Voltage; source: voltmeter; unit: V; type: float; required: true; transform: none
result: 10 V
